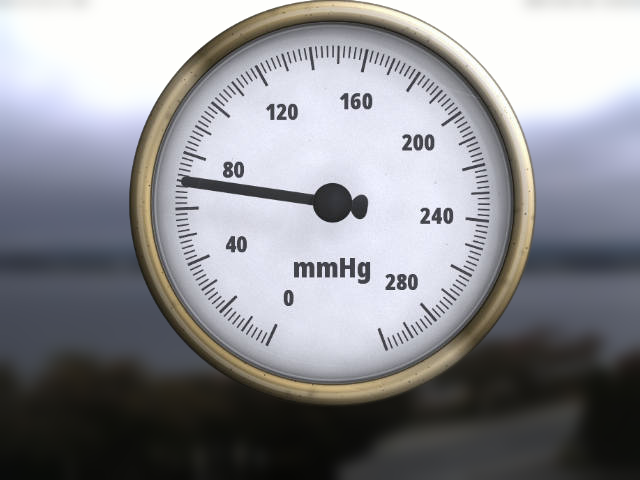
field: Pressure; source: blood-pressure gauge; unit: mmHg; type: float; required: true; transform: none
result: 70 mmHg
